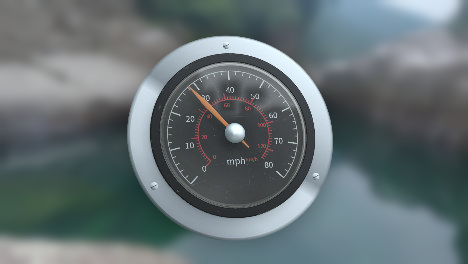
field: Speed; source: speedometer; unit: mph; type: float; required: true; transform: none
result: 28 mph
